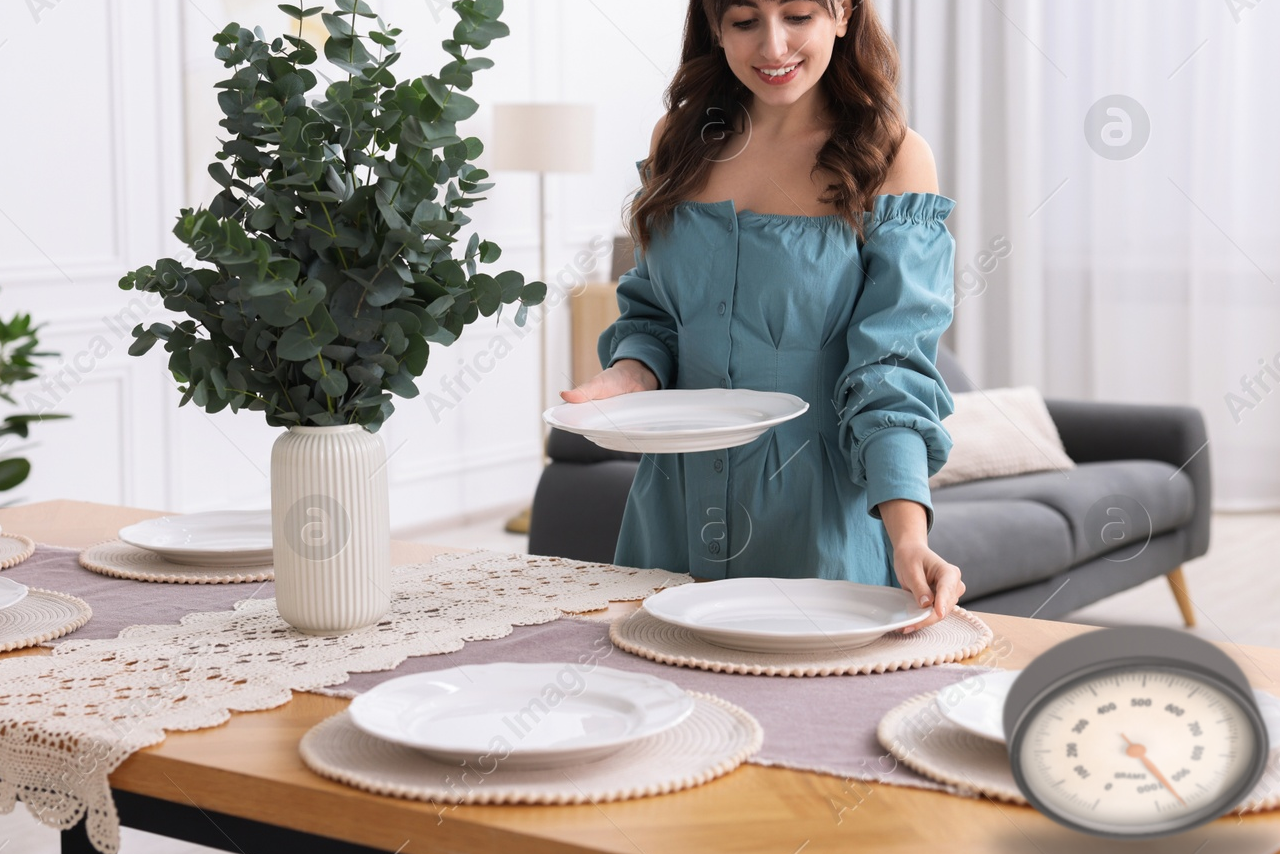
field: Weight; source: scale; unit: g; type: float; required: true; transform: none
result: 950 g
